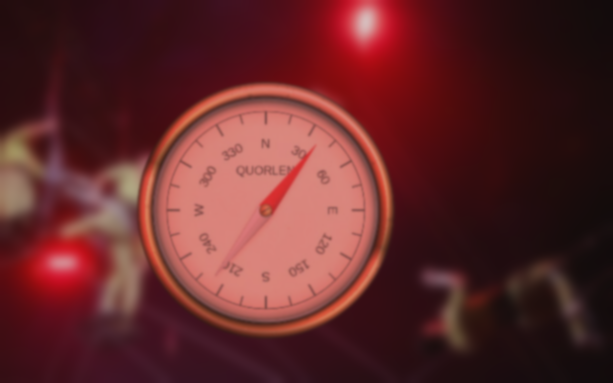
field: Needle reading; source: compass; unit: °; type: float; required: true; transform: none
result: 37.5 °
